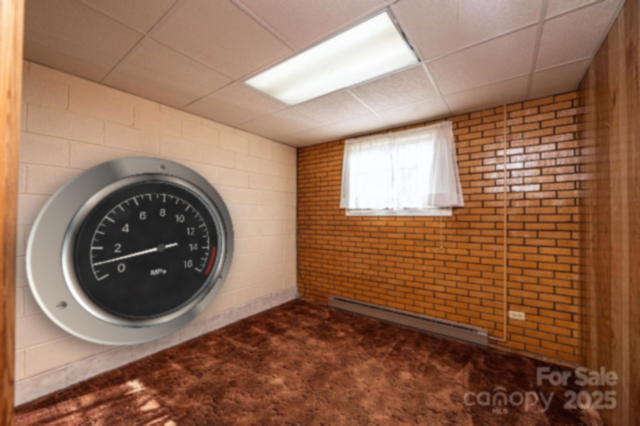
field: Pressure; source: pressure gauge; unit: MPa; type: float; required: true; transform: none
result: 1 MPa
